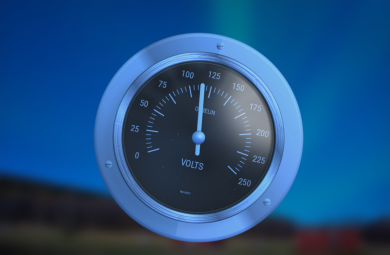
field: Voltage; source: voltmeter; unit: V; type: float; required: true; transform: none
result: 115 V
